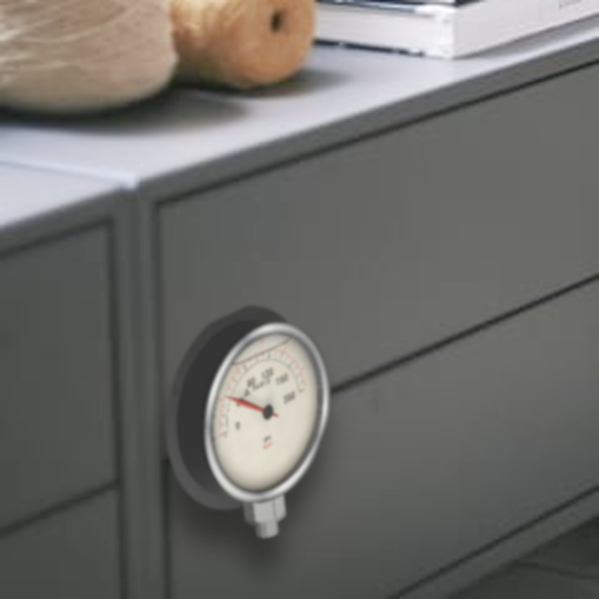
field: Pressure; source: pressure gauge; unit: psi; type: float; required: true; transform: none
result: 40 psi
